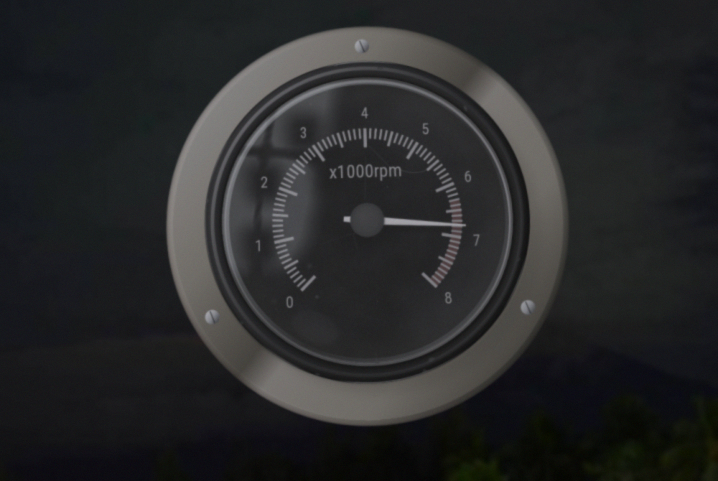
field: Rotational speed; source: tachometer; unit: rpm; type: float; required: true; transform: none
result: 6800 rpm
